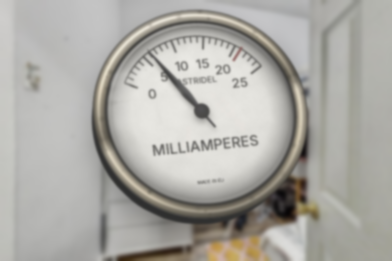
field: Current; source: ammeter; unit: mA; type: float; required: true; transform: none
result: 6 mA
